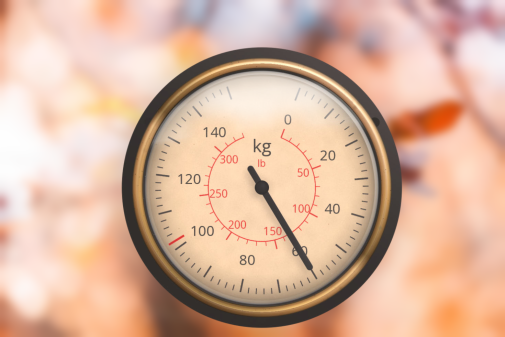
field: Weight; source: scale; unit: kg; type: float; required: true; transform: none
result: 60 kg
